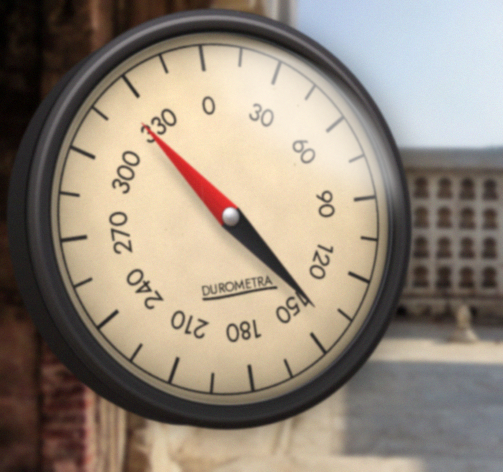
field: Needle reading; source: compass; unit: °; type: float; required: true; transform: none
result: 322.5 °
